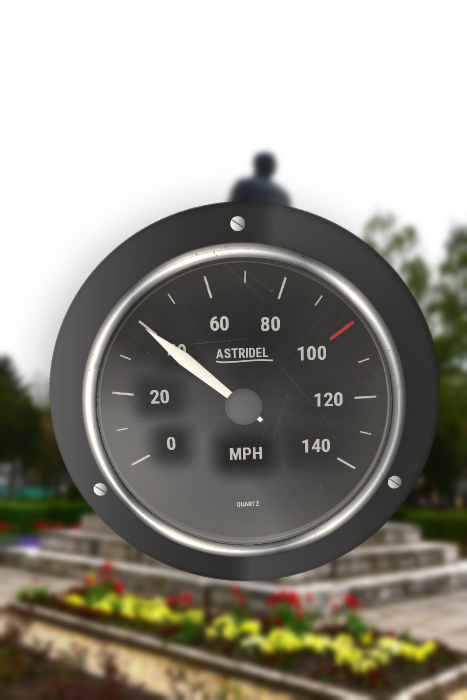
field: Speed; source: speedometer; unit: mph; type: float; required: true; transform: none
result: 40 mph
